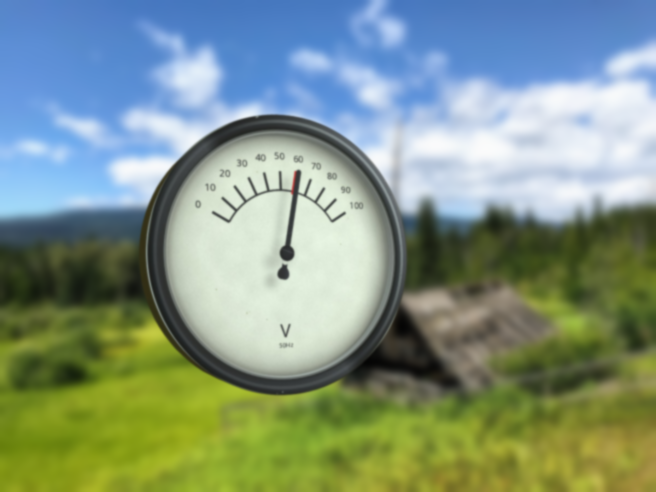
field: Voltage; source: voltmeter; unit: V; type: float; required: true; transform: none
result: 60 V
